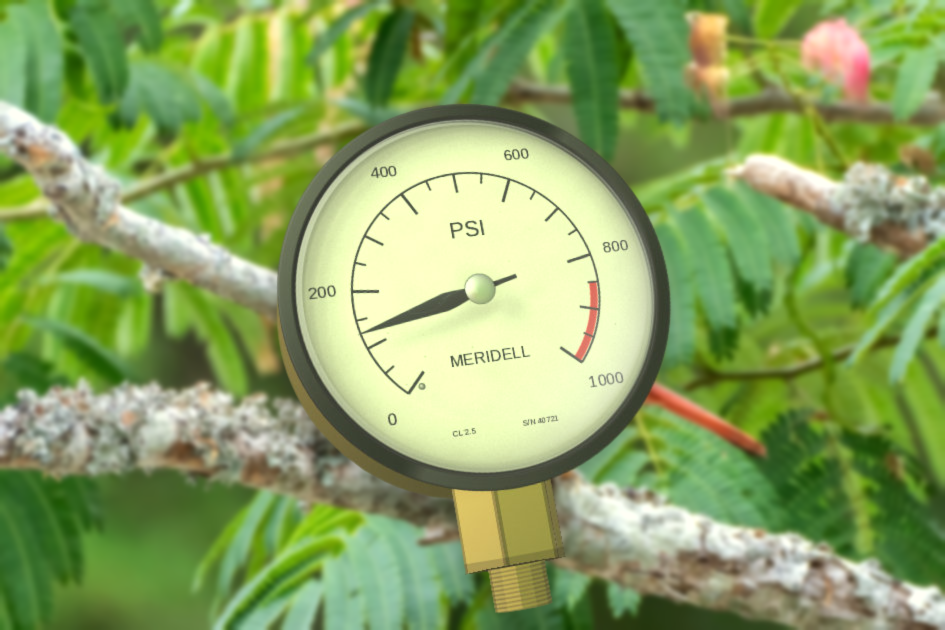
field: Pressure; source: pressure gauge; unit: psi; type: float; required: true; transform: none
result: 125 psi
